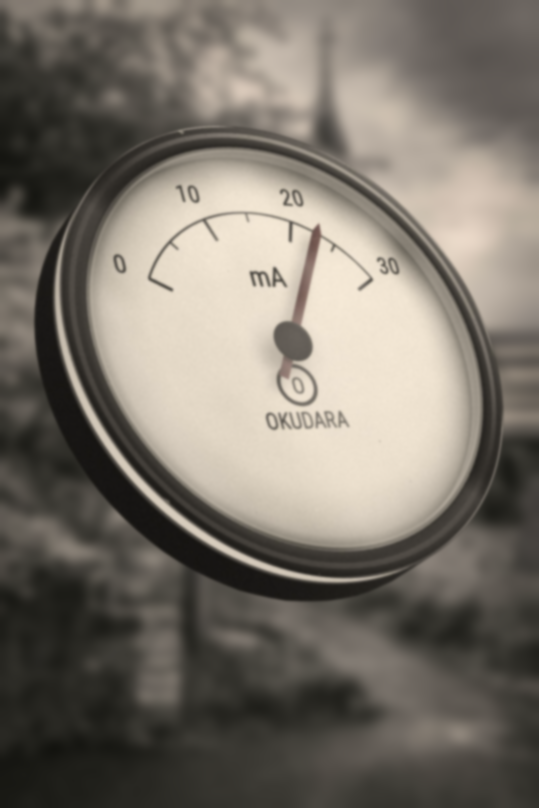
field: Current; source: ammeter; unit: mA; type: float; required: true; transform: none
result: 22.5 mA
